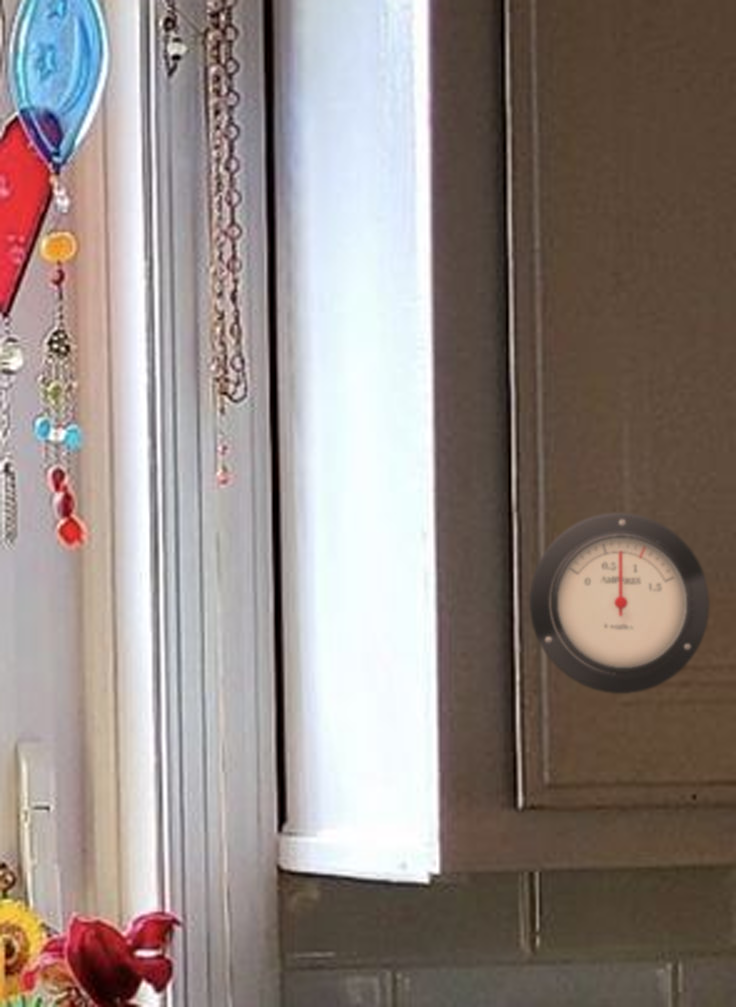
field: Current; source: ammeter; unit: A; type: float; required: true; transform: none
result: 0.7 A
